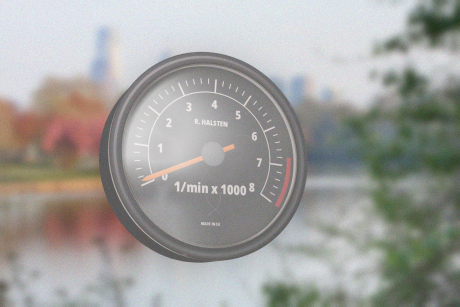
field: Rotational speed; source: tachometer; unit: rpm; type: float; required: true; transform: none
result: 100 rpm
